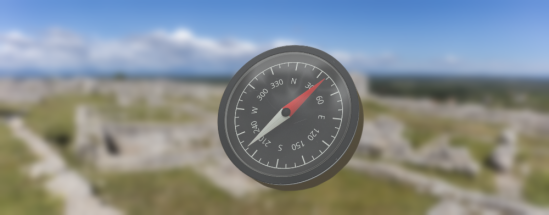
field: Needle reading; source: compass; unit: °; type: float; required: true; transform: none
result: 40 °
